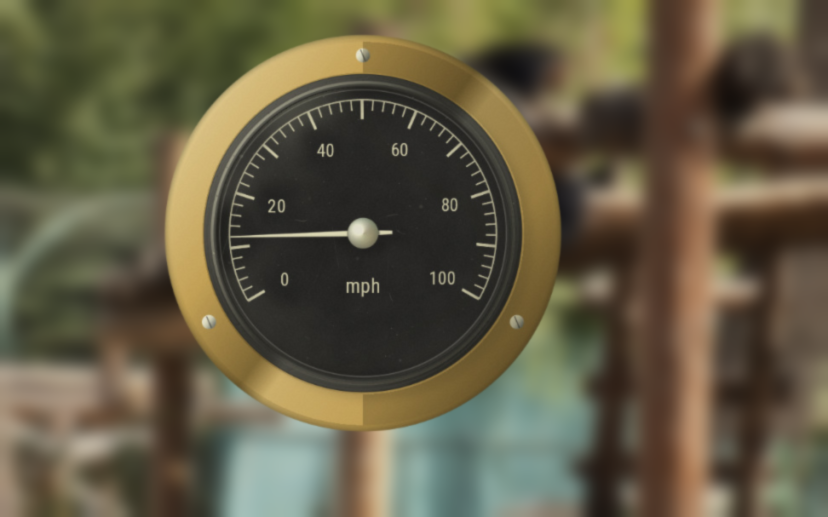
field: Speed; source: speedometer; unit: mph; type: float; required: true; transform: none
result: 12 mph
